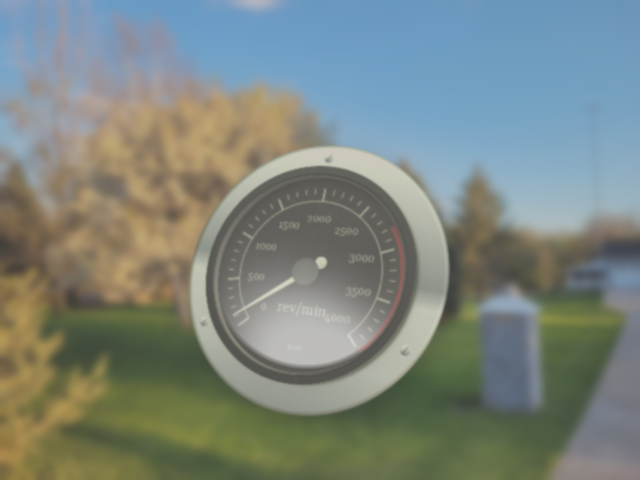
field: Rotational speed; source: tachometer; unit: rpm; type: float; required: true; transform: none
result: 100 rpm
